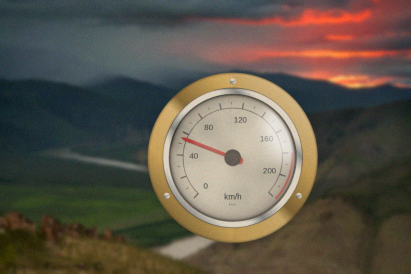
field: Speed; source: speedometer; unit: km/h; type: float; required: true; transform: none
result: 55 km/h
